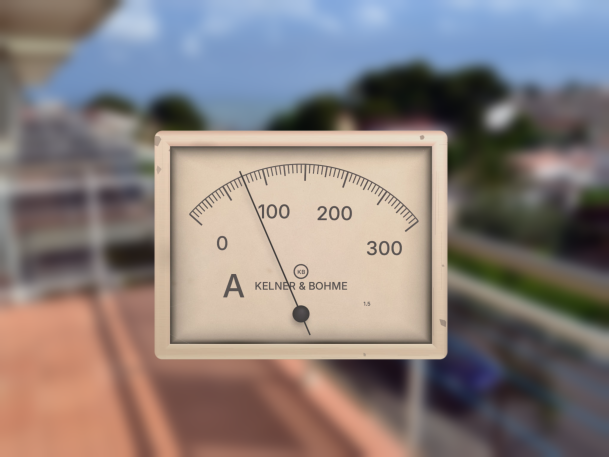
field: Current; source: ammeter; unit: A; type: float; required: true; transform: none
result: 75 A
